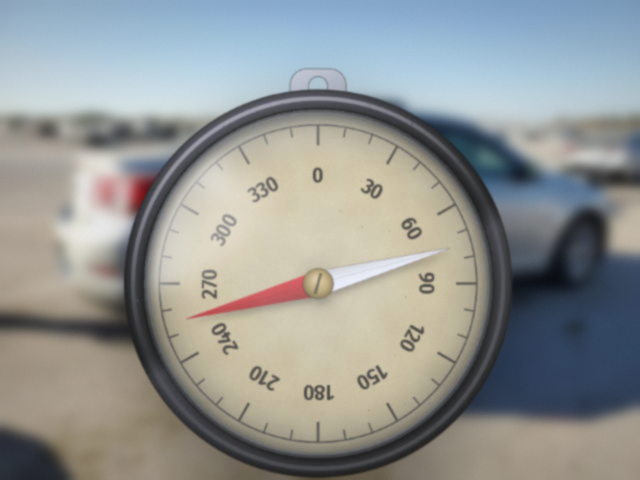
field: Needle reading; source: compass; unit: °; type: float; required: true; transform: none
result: 255 °
